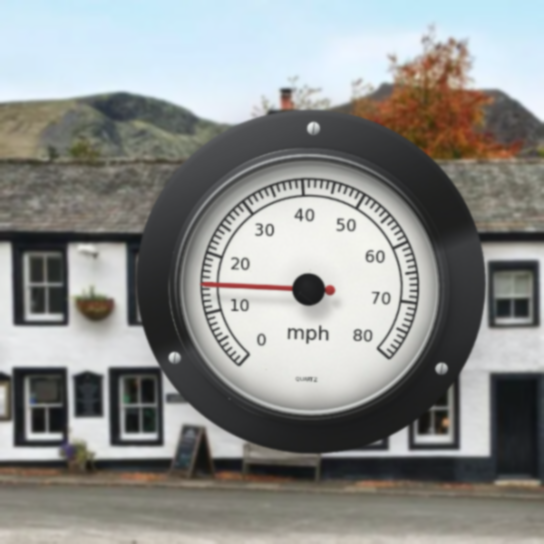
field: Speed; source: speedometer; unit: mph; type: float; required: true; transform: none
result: 15 mph
